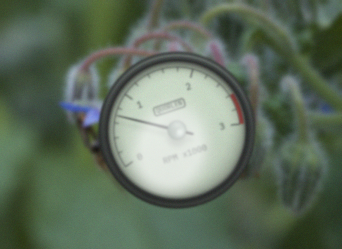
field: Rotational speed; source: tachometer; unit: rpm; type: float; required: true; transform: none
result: 700 rpm
